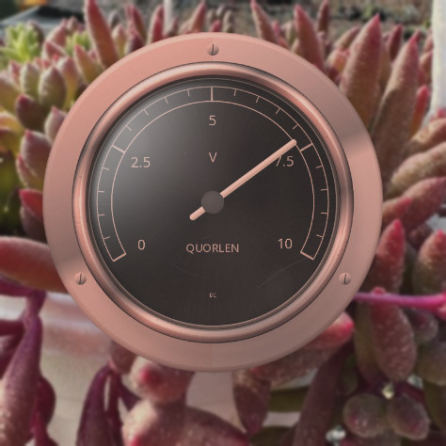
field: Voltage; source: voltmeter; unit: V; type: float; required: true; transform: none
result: 7.25 V
